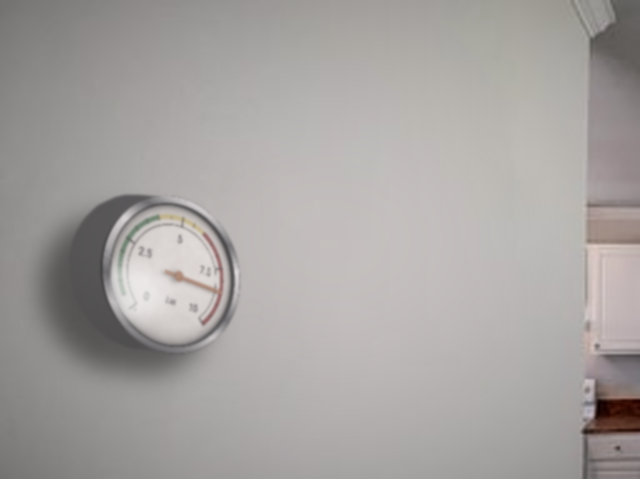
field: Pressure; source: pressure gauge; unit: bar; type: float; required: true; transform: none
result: 8.5 bar
